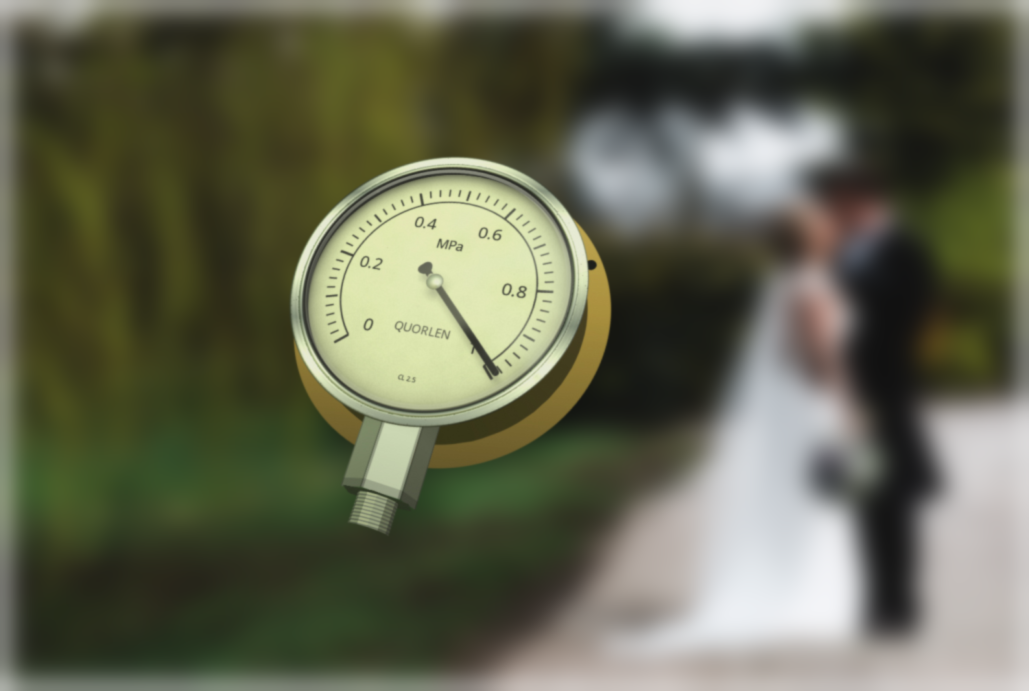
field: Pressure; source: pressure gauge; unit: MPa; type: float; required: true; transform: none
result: 0.99 MPa
